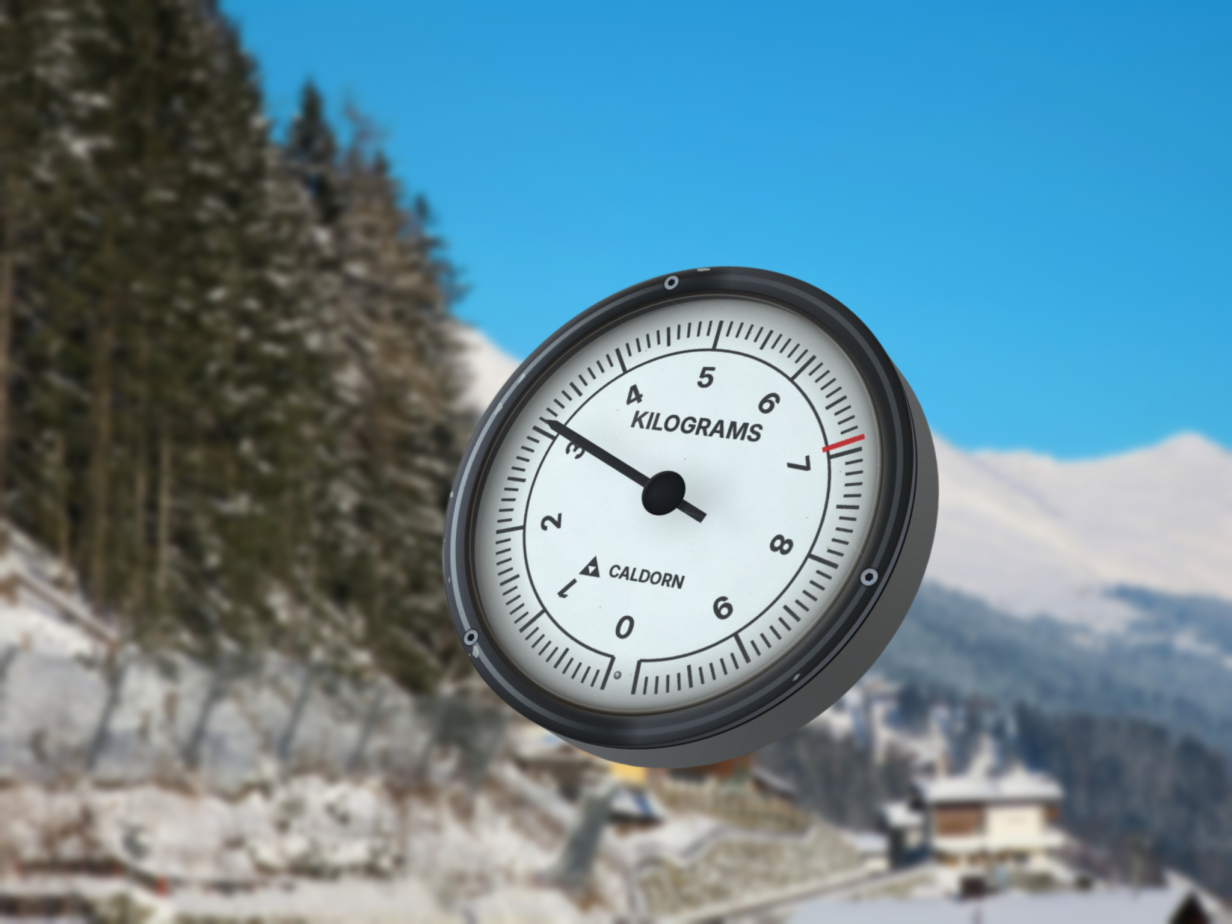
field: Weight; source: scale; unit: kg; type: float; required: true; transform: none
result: 3.1 kg
